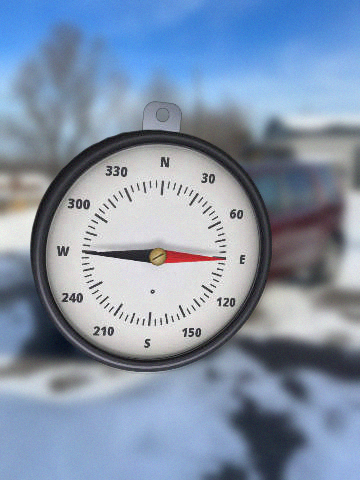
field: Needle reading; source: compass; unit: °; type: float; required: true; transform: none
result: 90 °
